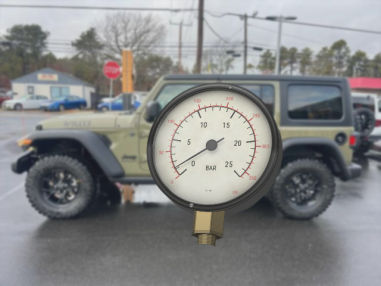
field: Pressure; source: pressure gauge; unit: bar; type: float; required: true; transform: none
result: 1 bar
